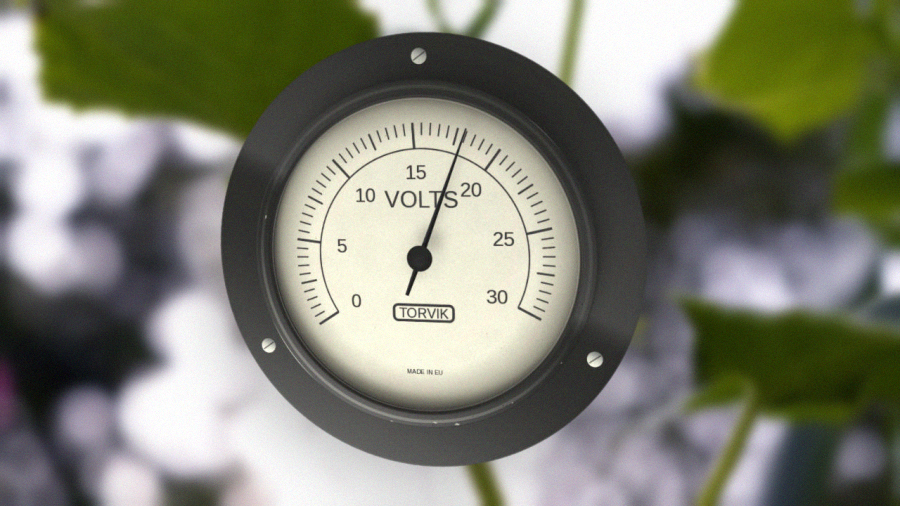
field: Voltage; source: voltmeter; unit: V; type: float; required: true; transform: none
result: 18 V
